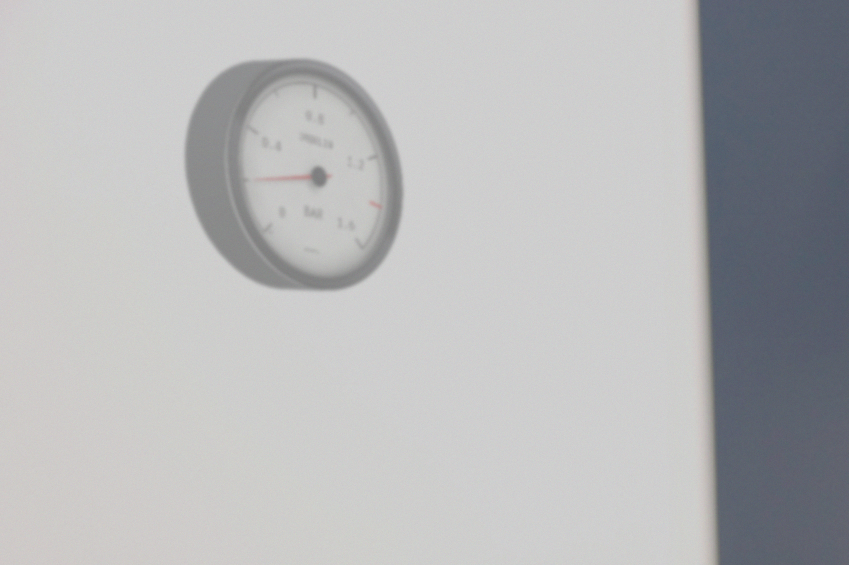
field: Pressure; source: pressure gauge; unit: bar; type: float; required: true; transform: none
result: 0.2 bar
